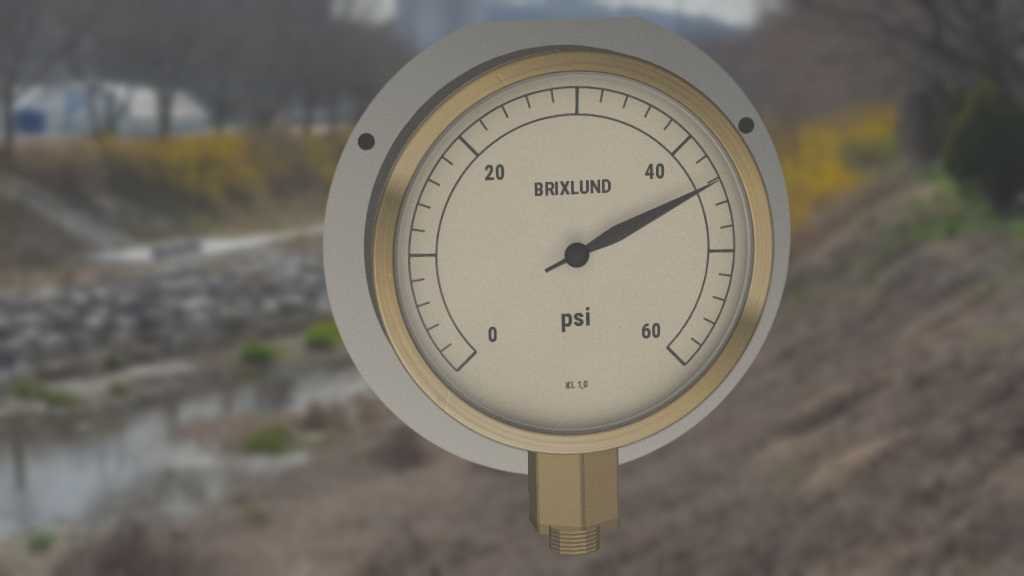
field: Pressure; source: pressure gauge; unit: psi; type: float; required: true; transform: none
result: 44 psi
